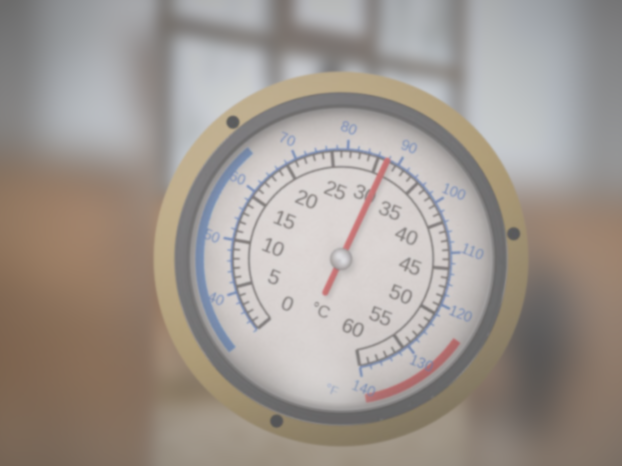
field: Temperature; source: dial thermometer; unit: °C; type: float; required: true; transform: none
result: 31 °C
